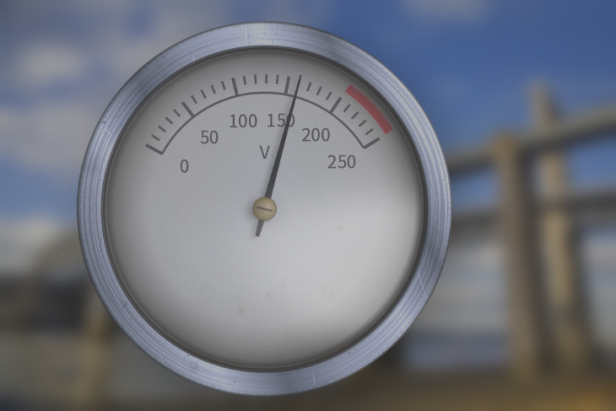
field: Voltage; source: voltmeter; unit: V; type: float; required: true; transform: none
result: 160 V
